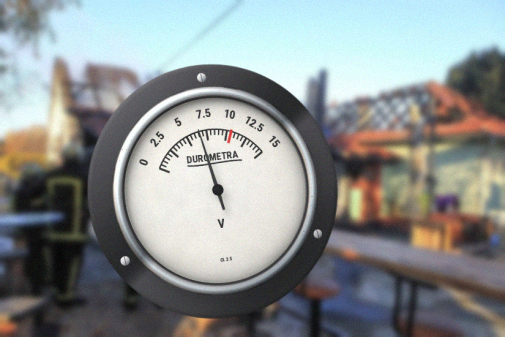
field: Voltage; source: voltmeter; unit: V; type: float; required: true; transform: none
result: 6.5 V
